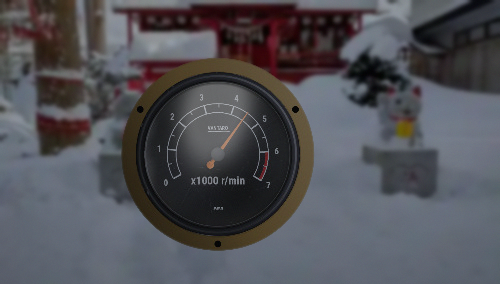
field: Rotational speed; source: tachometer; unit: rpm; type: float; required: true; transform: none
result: 4500 rpm
